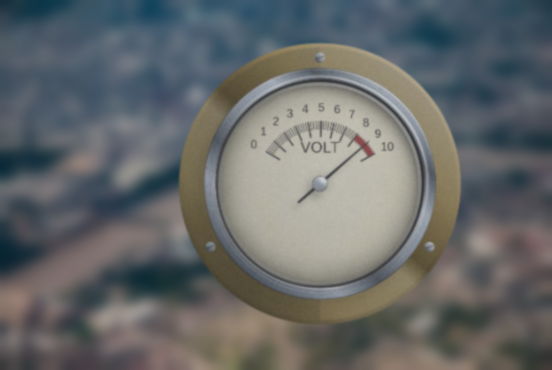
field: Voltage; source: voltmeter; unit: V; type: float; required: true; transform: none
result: 9 V
